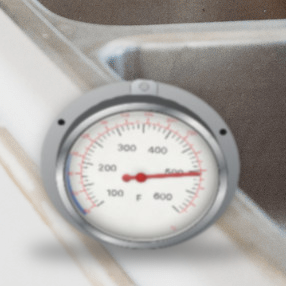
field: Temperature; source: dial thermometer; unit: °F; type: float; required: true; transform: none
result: 500 °F
